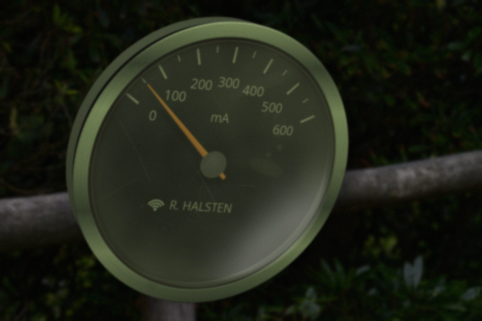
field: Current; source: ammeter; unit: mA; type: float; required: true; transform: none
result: 50 mA
